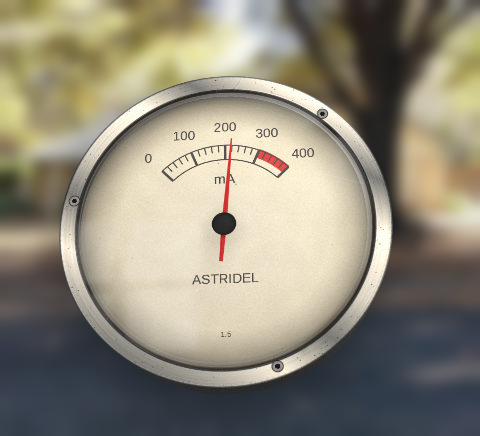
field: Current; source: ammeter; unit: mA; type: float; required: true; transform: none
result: 220 mA
